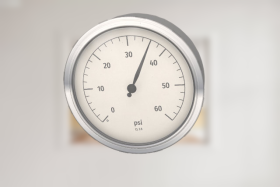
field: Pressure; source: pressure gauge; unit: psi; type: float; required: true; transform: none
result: 36 psi
